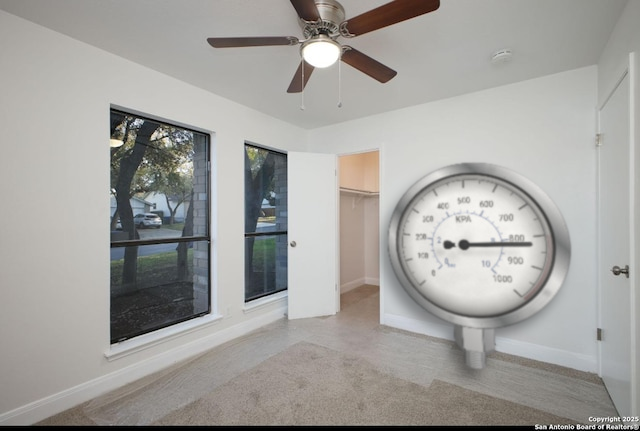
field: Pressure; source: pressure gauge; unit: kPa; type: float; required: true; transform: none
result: 825 kPa
